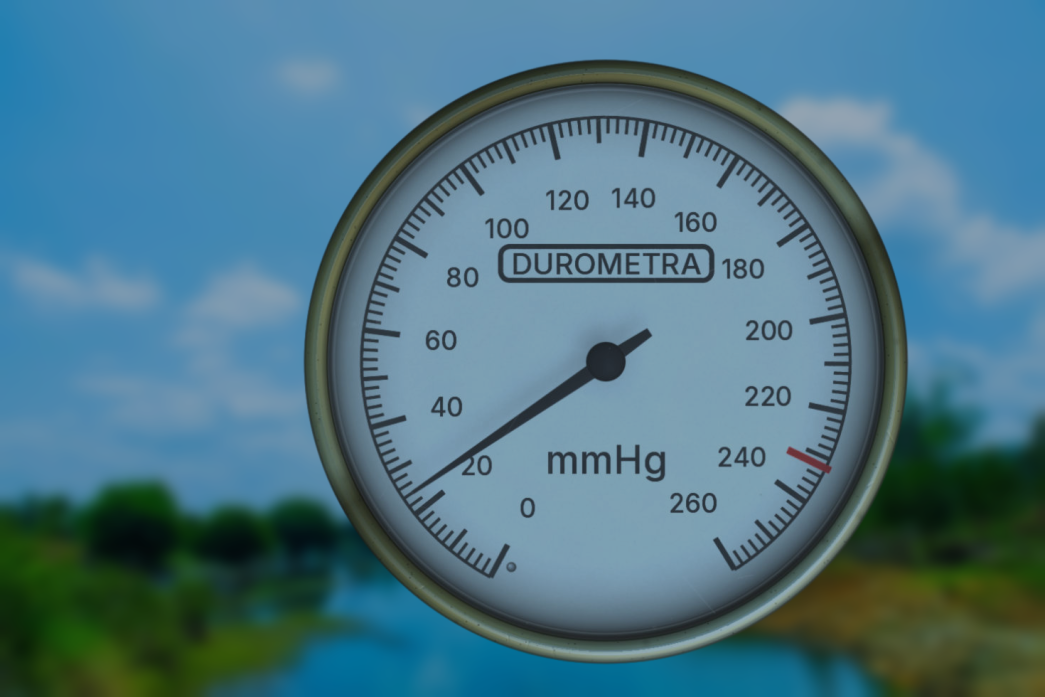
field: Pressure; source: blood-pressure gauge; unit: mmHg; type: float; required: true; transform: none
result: 24 mmHg
